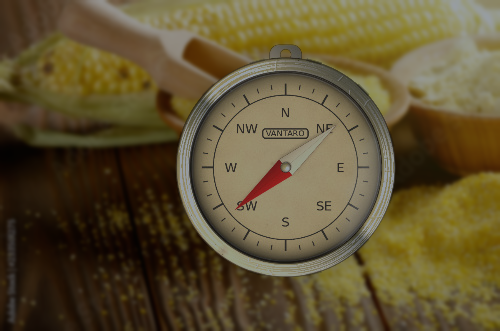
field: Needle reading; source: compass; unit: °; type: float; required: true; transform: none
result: 230 °
